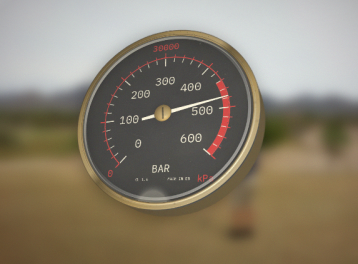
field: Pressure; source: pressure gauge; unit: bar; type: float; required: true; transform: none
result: 480 bar
